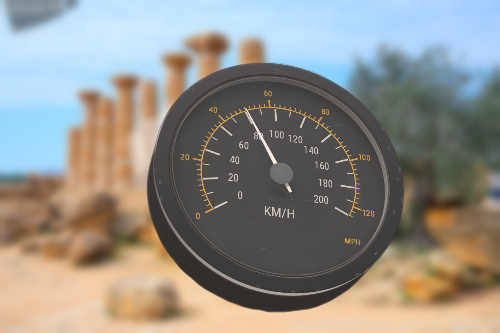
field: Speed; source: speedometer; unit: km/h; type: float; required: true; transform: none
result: 80 km/h
